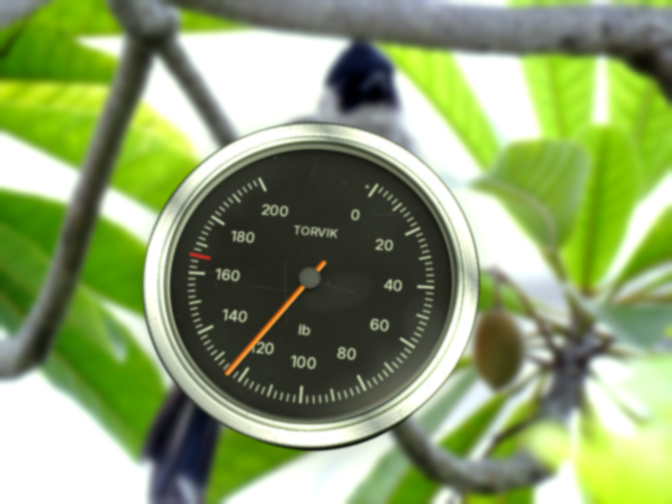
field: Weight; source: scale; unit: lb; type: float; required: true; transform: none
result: 124 lb
